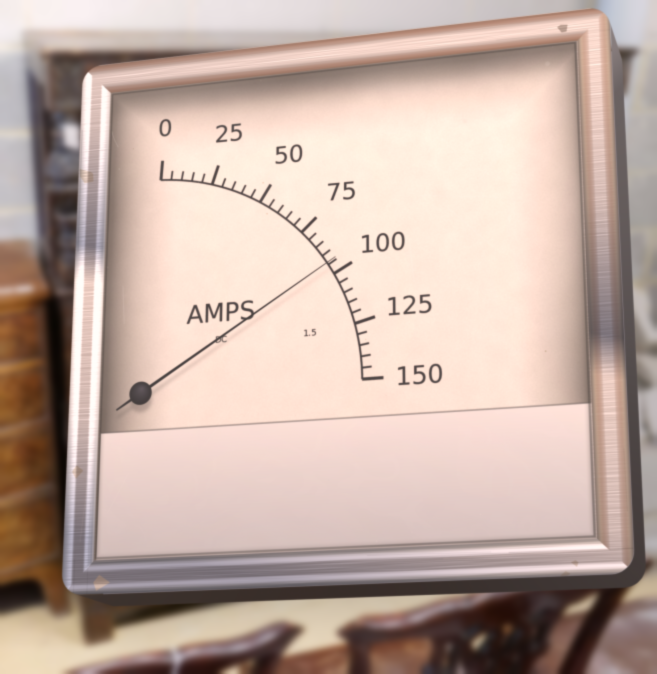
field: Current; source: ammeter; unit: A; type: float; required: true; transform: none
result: 95 A
